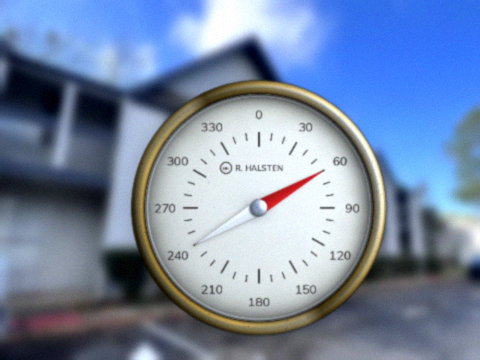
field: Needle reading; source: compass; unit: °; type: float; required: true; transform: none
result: 60 °
